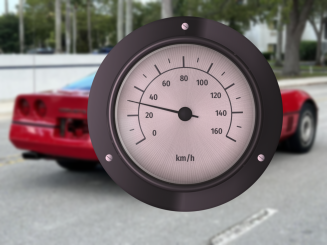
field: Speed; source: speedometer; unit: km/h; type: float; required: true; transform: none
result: 30 km/h
